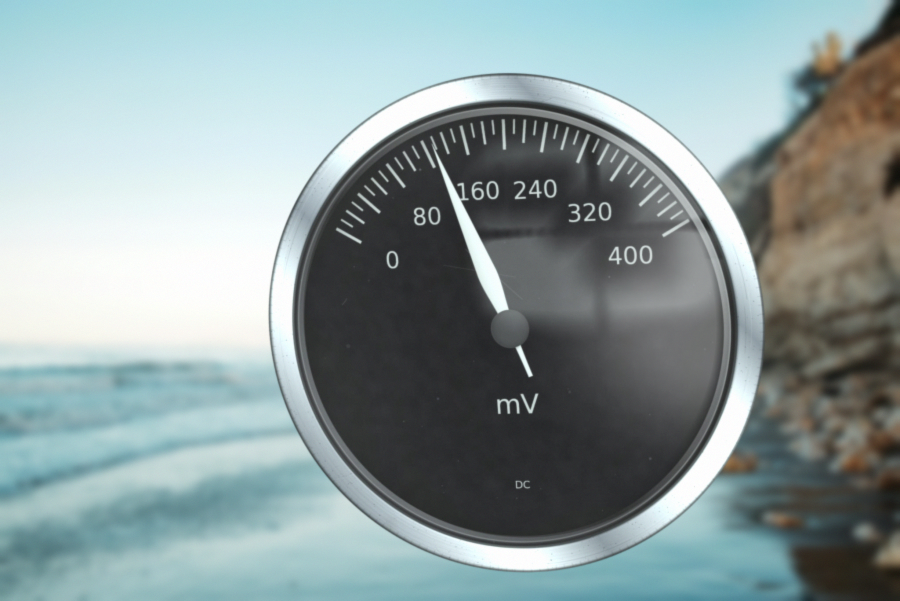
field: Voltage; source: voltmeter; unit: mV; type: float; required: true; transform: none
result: 130 mV
